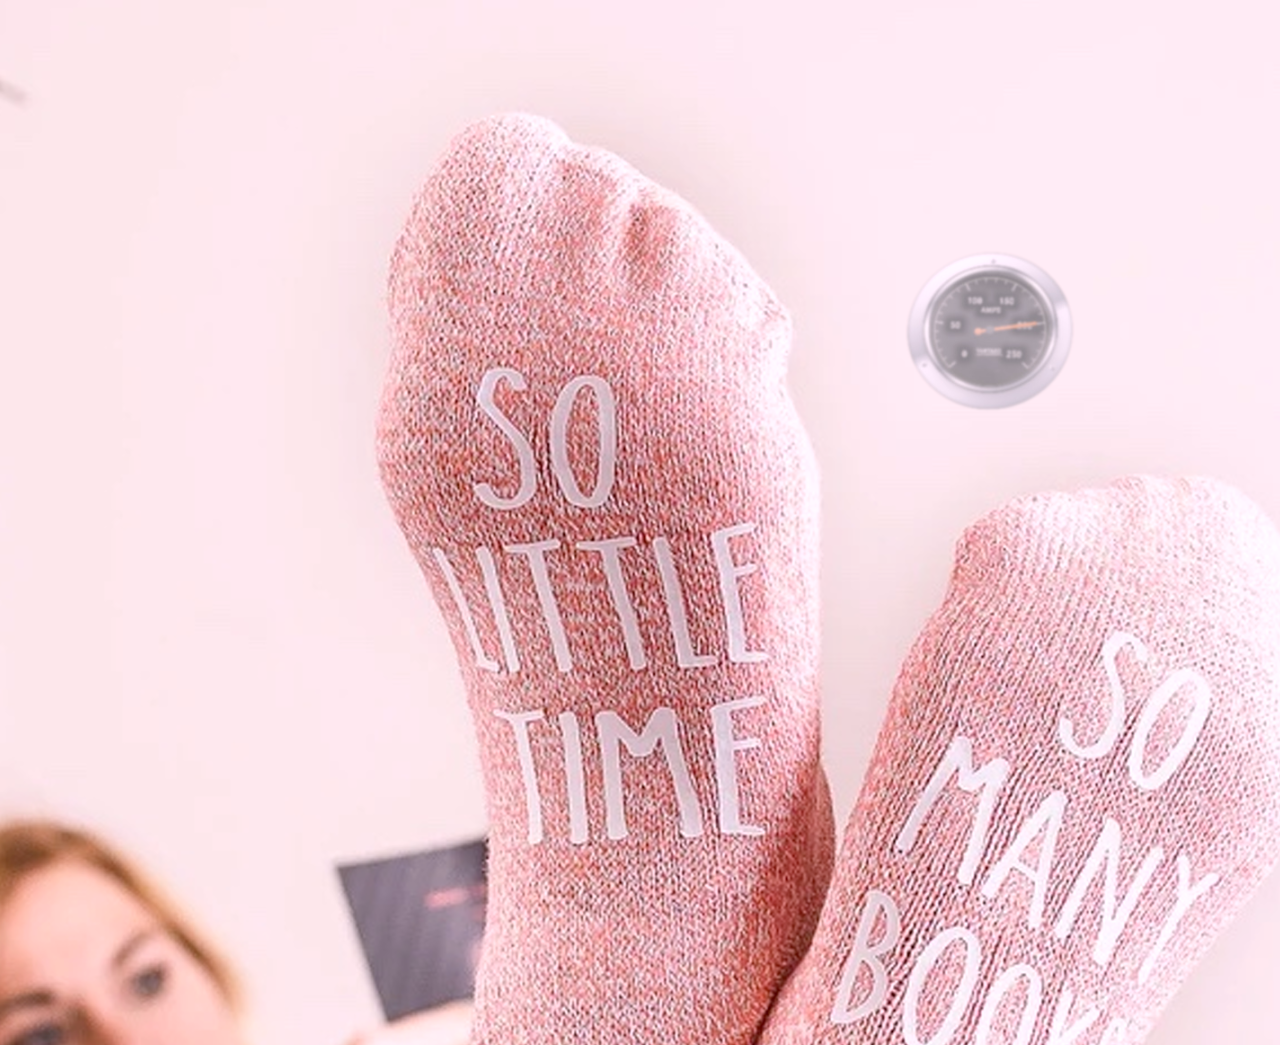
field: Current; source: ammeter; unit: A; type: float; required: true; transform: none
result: 200 A
